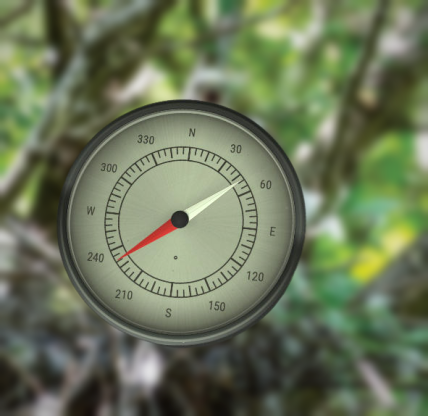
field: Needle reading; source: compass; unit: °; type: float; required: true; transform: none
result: 230 °
